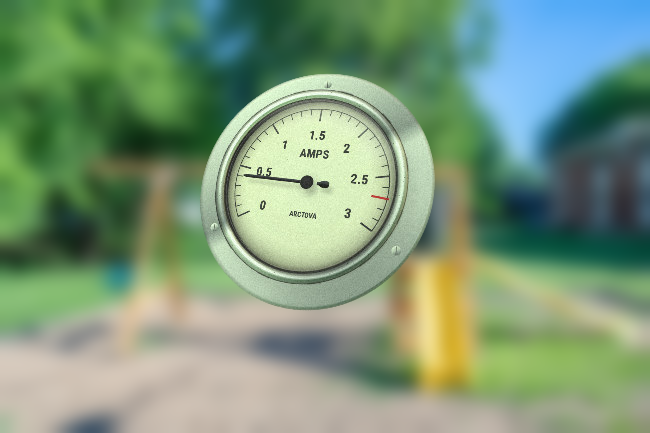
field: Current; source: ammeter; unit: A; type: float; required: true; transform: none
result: 0.4 A
